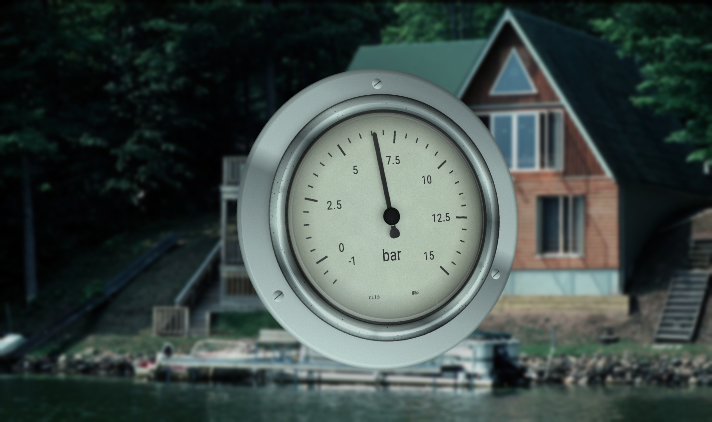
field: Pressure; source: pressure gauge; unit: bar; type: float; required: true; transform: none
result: 6.5 bar
